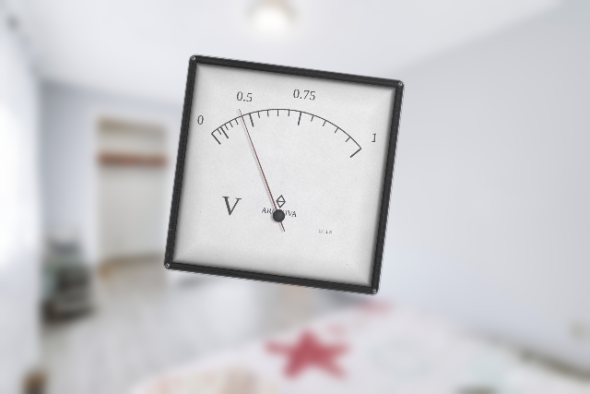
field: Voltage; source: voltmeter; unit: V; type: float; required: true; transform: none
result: 0.45 V
